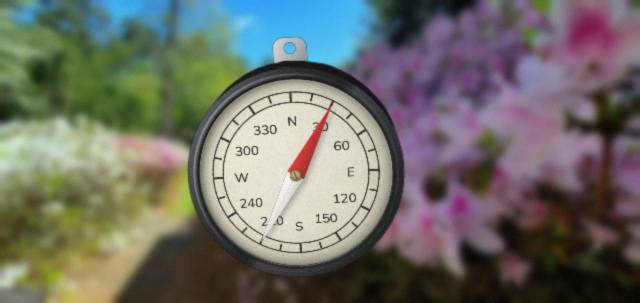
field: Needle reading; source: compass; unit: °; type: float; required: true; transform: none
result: 30 °
